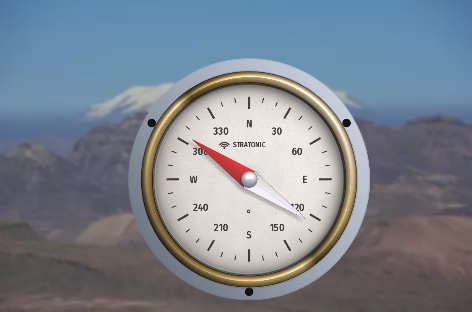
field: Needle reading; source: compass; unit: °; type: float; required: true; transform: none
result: 305 °
